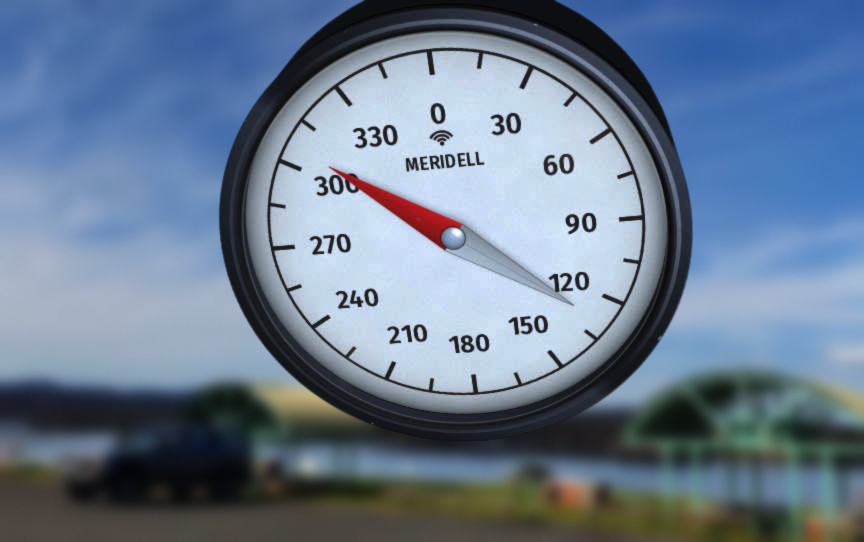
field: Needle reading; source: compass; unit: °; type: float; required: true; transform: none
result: 307.5 °
